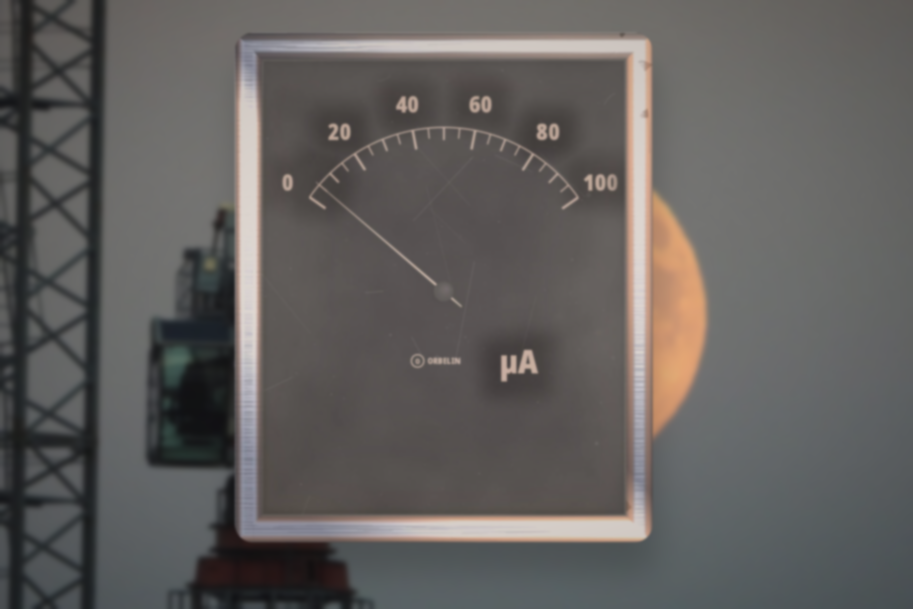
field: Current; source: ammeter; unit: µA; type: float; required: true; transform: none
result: 5 µA
